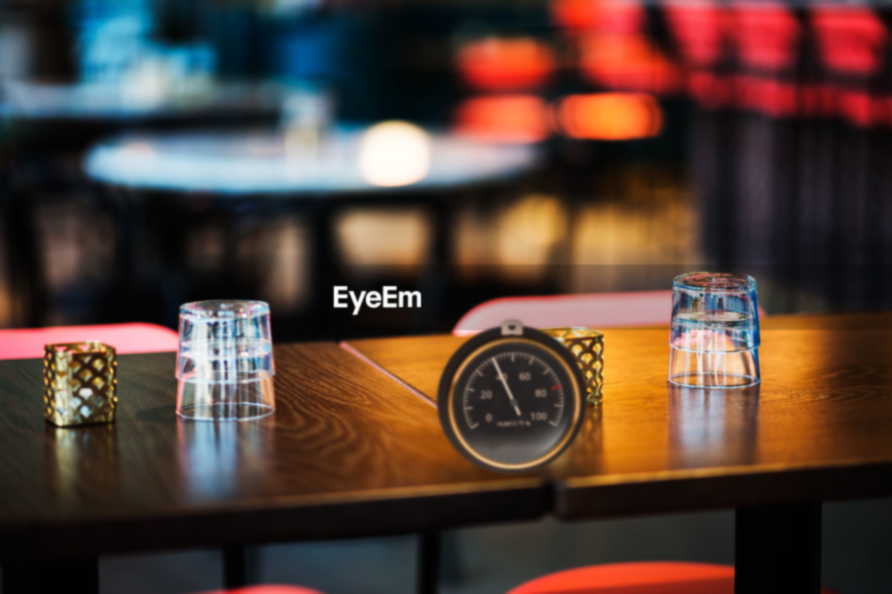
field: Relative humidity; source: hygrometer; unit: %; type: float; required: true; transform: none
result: 40 %
